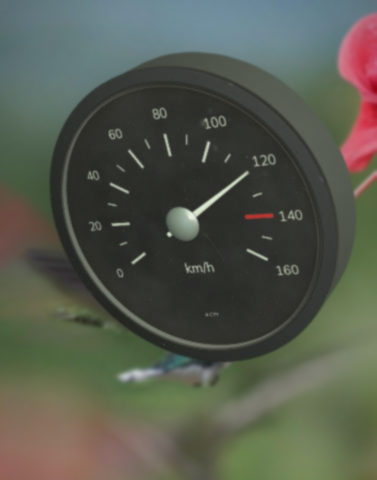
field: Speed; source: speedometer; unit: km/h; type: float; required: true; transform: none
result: 120 km/h
